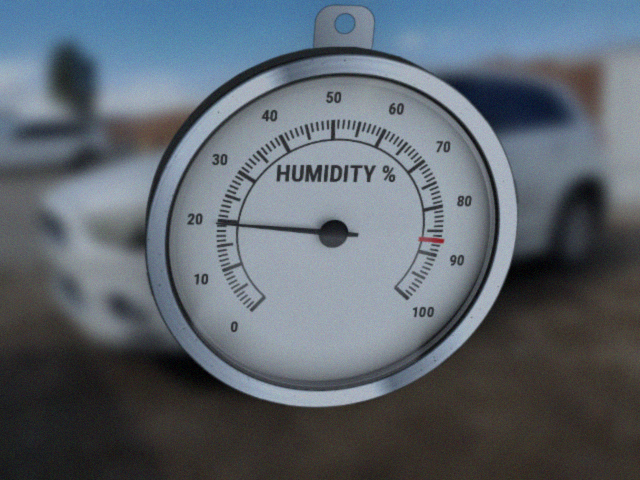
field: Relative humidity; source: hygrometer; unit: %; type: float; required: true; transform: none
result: 20 %
